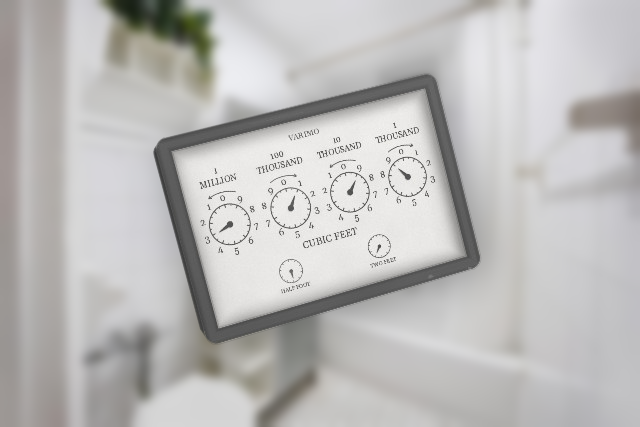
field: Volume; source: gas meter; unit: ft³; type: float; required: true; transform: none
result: 308900 ft³
